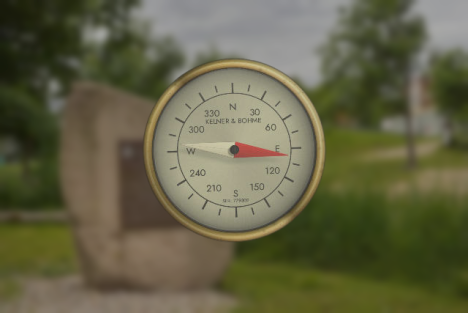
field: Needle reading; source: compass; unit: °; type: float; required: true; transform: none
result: 97.5 °
